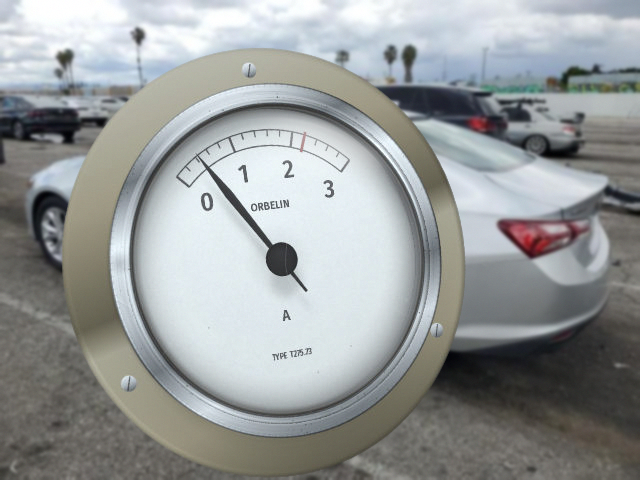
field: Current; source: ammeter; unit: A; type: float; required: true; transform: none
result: 0.4 A
